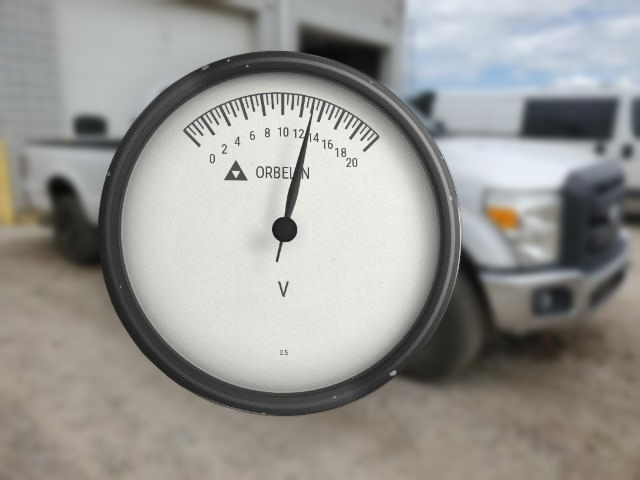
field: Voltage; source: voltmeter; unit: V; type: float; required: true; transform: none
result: 13 V
